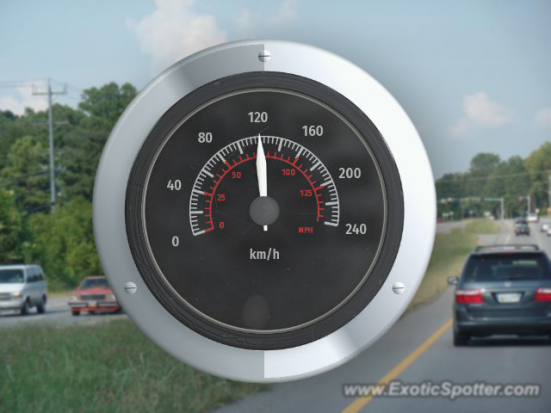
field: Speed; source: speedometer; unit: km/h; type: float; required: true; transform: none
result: 120 km/h
